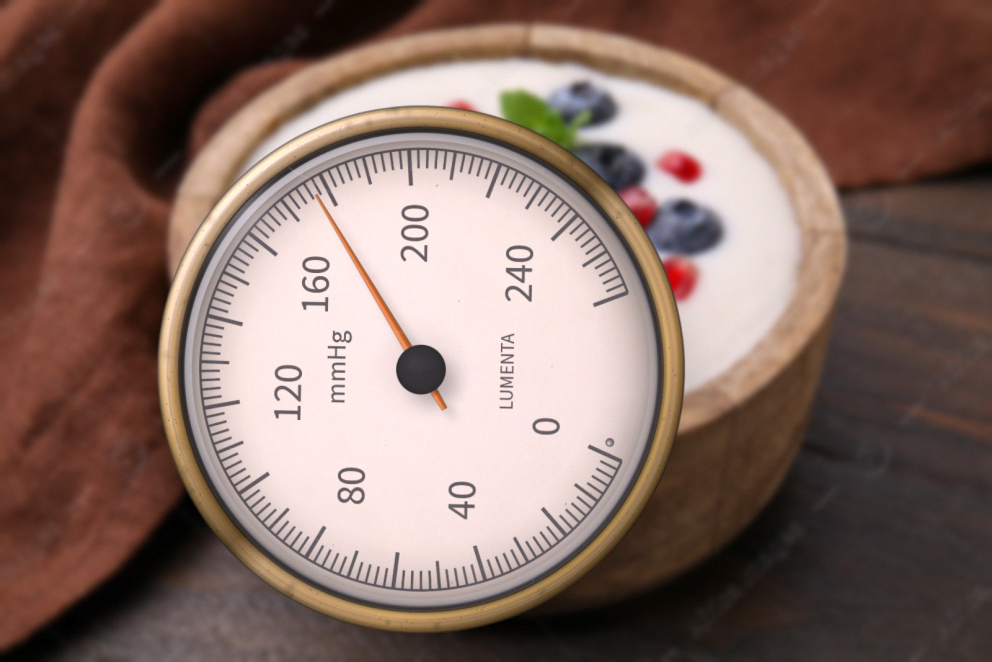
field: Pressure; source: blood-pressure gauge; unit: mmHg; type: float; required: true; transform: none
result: 177 mmHg
